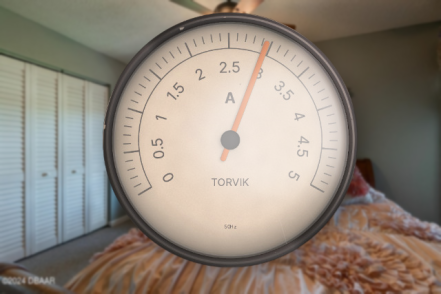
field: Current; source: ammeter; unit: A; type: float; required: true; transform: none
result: 2.95 A
